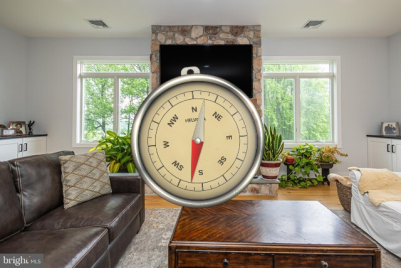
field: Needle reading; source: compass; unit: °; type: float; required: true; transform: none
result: 195 °
